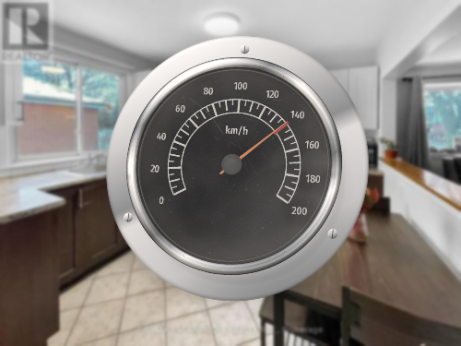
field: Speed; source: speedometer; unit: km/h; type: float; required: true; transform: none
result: 140 km/h
